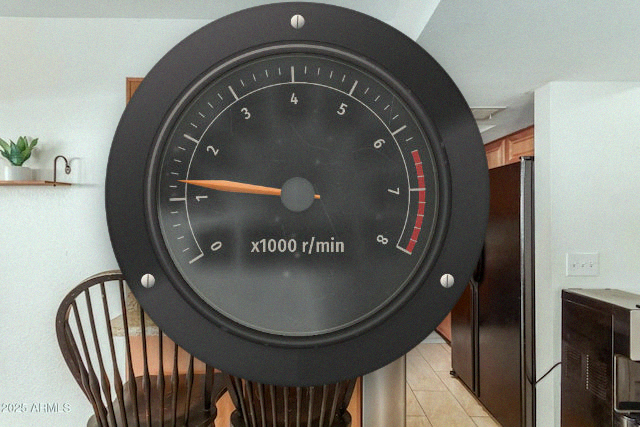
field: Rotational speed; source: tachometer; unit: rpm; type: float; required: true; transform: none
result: 1300 rpm
